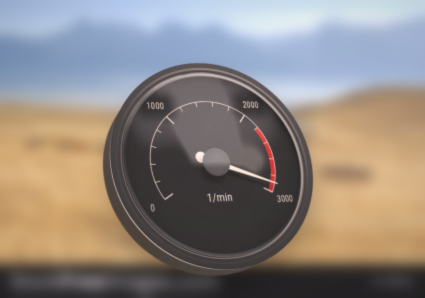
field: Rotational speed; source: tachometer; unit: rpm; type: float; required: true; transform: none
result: 2900 rpm
